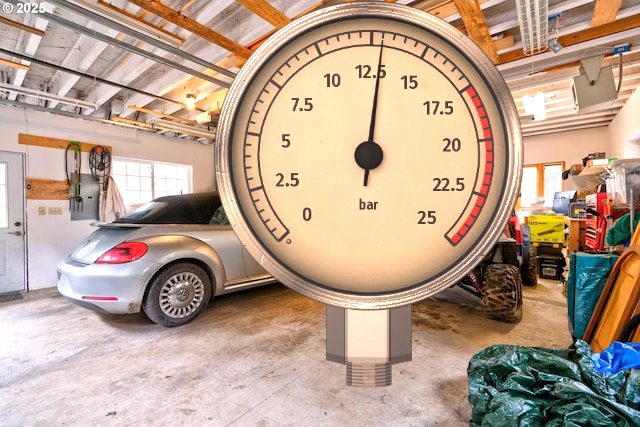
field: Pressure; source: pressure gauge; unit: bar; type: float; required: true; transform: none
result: 13 bar
